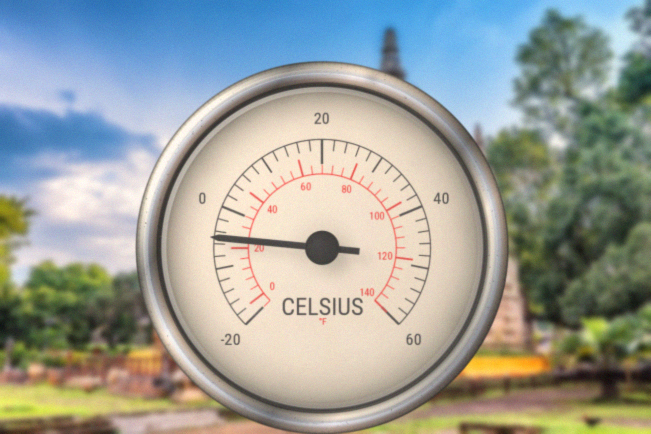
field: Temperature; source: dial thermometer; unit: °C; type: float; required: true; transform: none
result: -5 °C
